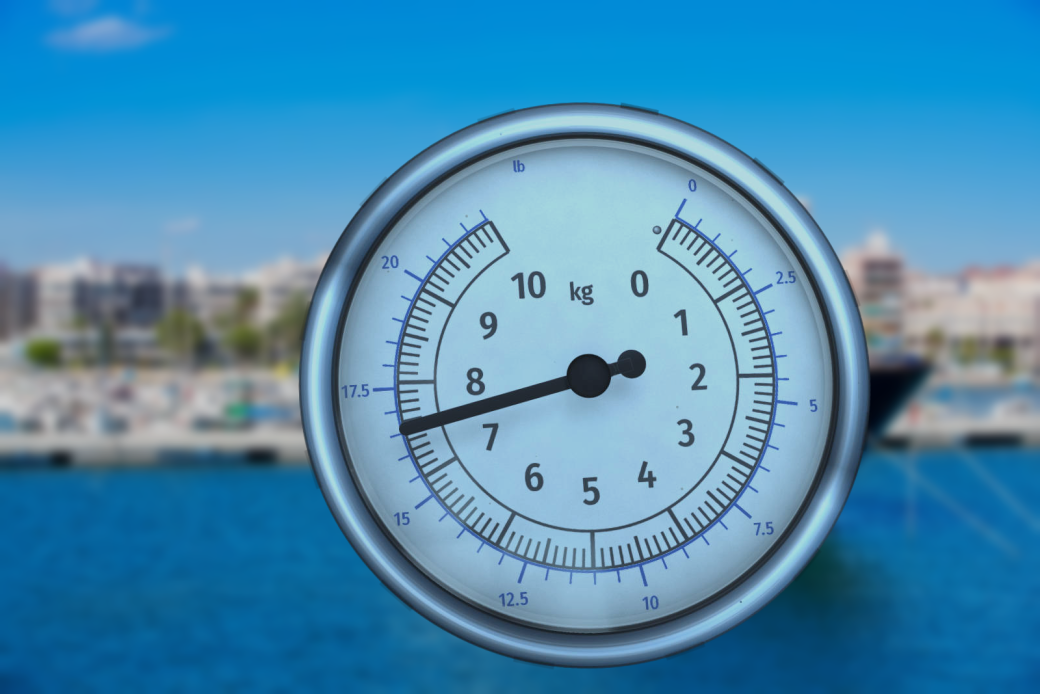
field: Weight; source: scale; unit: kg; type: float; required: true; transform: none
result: 7.5 kg
